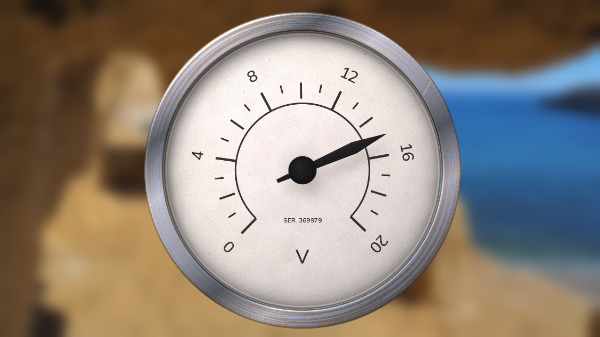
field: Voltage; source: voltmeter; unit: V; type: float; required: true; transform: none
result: 15 V
